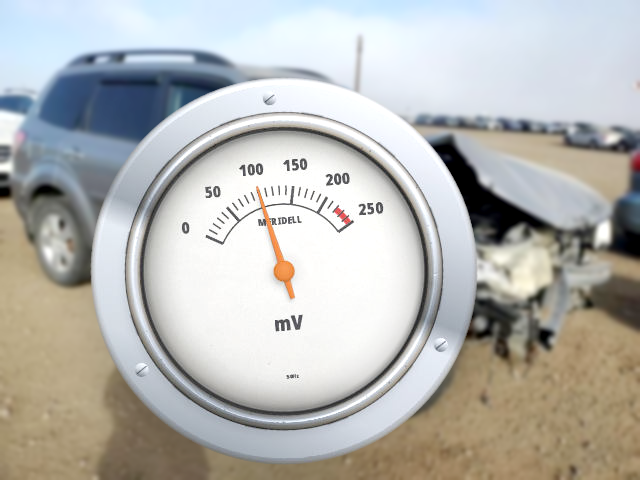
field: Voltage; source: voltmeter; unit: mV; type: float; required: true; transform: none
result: 100 mV
